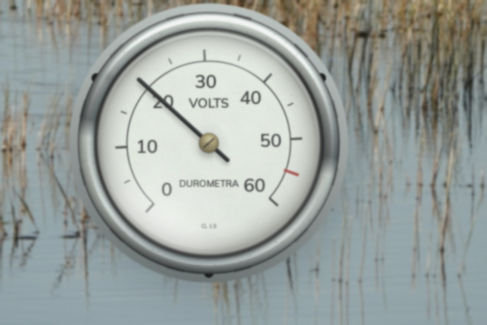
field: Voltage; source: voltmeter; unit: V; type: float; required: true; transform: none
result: 20 V
